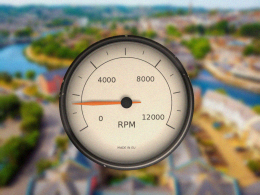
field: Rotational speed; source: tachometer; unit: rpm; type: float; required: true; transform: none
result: 1500 rpm
